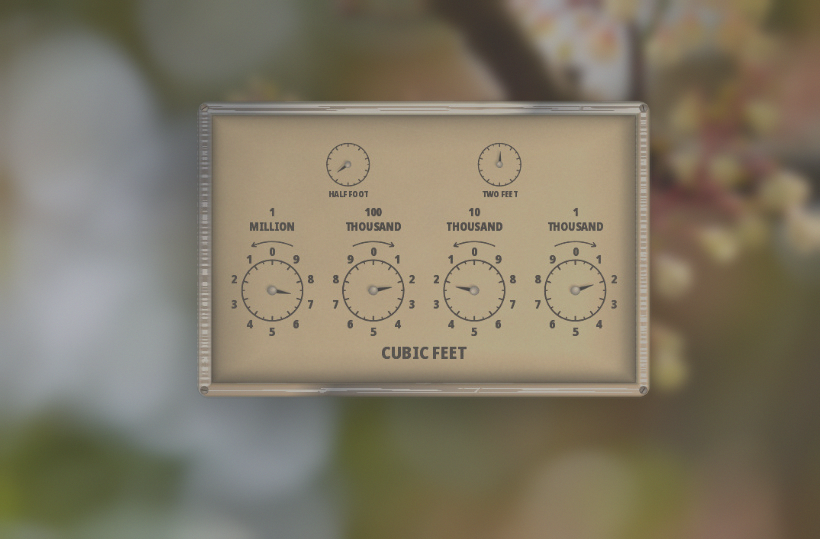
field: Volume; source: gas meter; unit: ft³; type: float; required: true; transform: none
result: 722200 ft³
